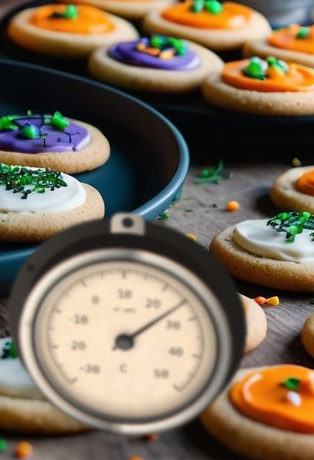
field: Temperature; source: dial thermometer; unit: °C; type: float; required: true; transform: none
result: 25 °C
